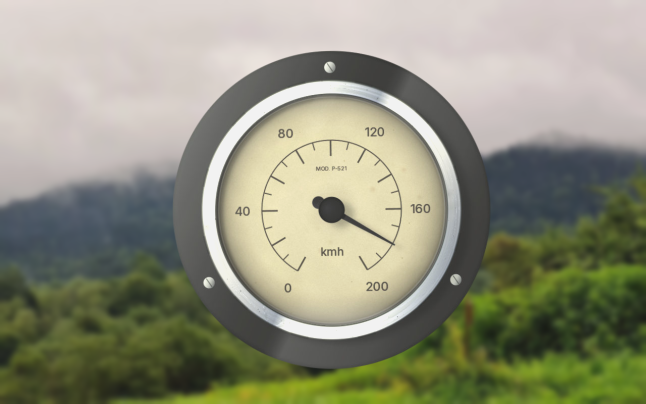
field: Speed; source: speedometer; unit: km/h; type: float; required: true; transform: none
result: 180 km/h
